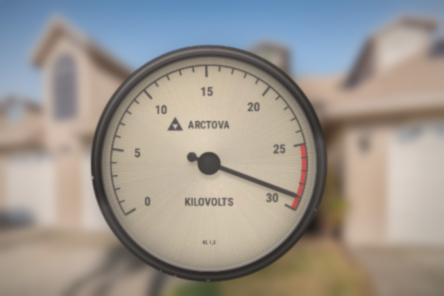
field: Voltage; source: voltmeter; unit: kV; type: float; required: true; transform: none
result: 29 kV
